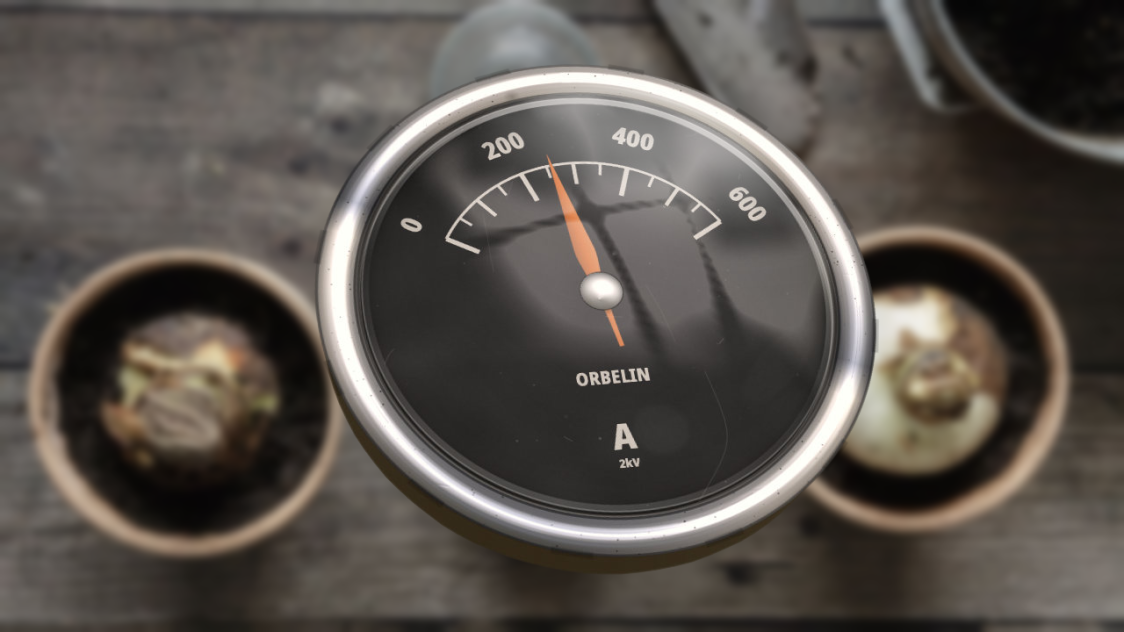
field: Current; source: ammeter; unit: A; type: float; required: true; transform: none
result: 250 A
